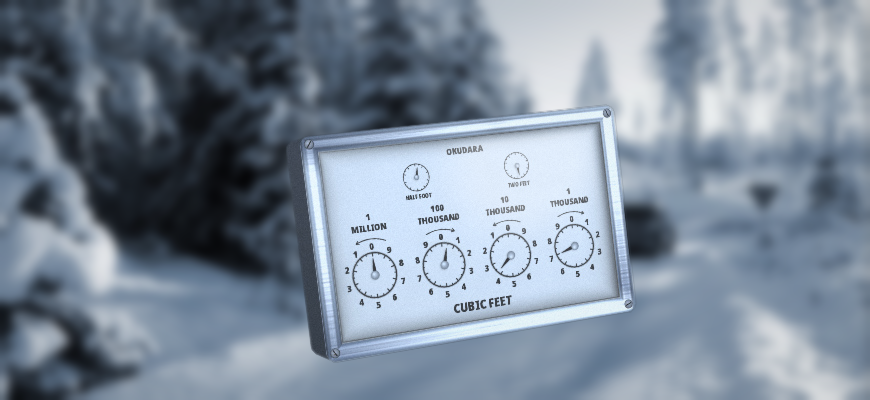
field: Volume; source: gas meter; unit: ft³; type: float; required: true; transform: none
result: 3700 ft³
